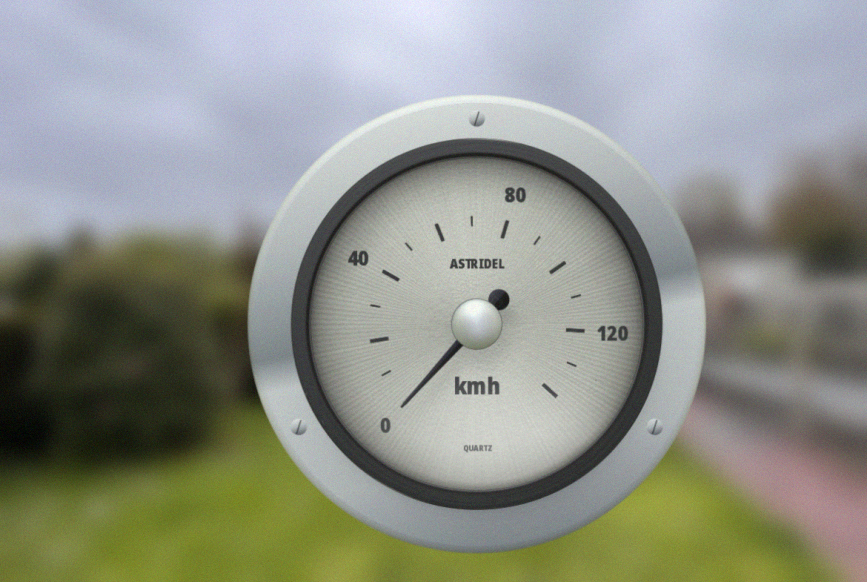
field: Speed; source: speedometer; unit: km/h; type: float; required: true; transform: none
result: 0 km/h
